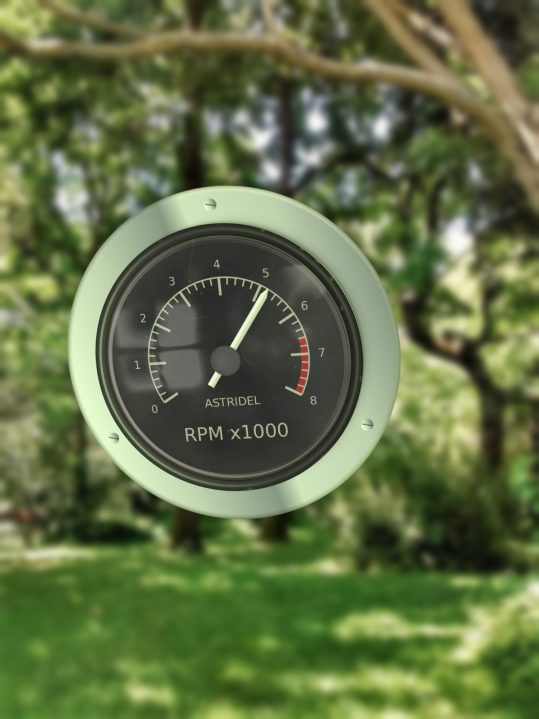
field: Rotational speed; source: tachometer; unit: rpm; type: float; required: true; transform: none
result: 5200 rpm
